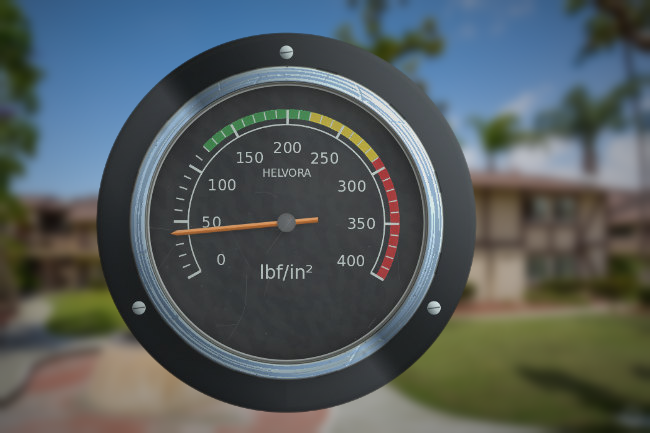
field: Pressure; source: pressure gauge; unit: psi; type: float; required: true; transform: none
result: 40 psi
